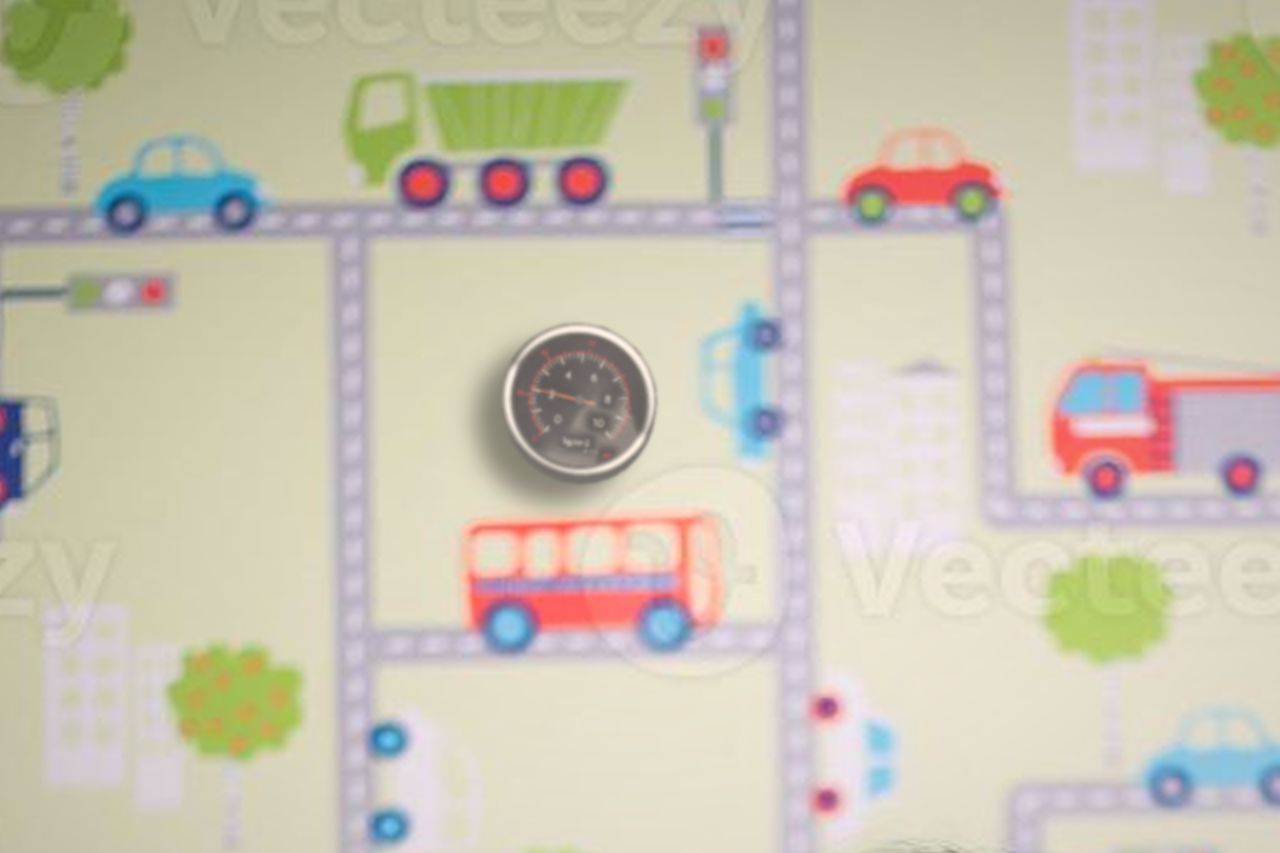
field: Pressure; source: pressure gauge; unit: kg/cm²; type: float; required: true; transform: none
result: 2 kg/cm²
